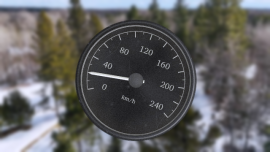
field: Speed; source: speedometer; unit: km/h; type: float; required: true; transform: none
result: 20 km/h
